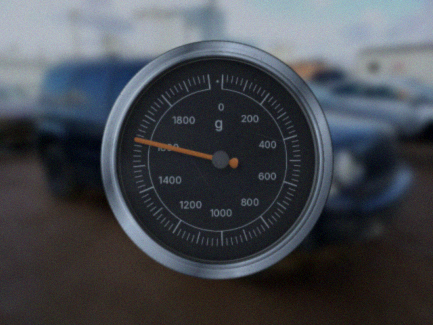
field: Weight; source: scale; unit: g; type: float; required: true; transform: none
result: 1600 g
